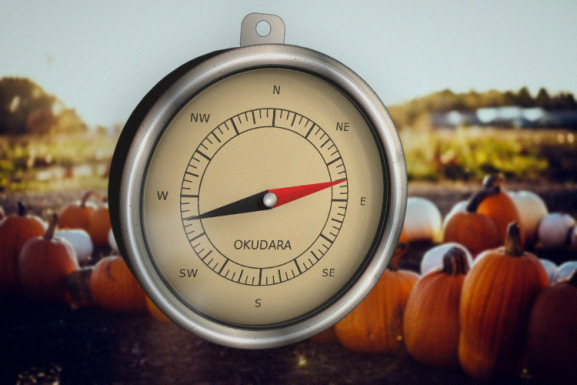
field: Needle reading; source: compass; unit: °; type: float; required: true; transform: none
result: 75 °
